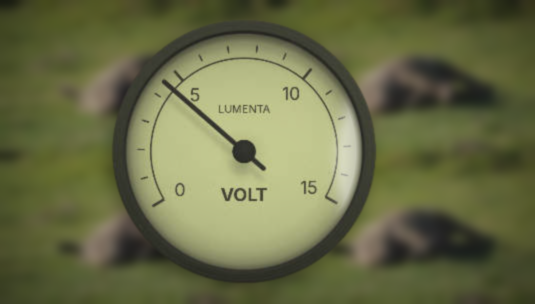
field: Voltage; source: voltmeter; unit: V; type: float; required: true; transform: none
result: 4.5 V
